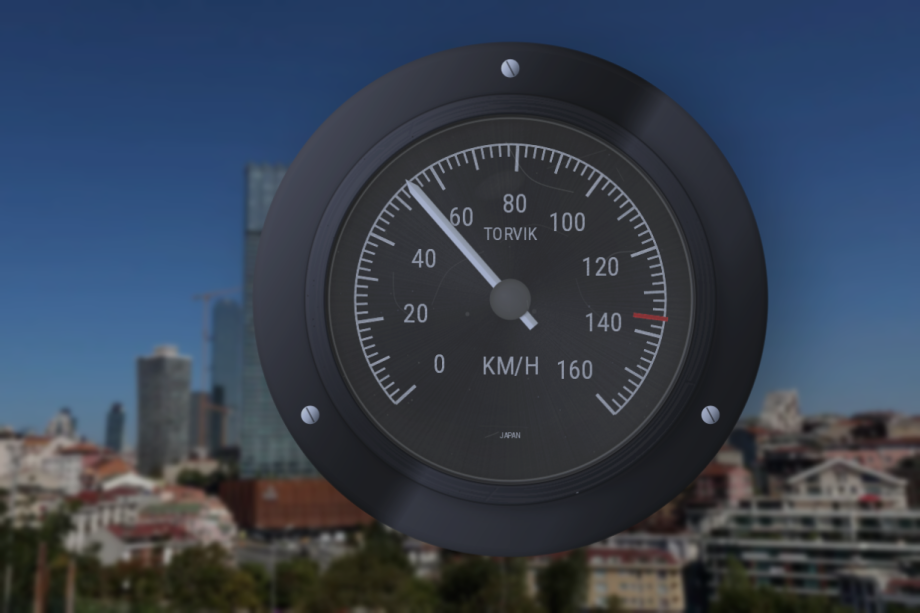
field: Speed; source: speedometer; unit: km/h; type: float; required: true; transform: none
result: 54 km/h
